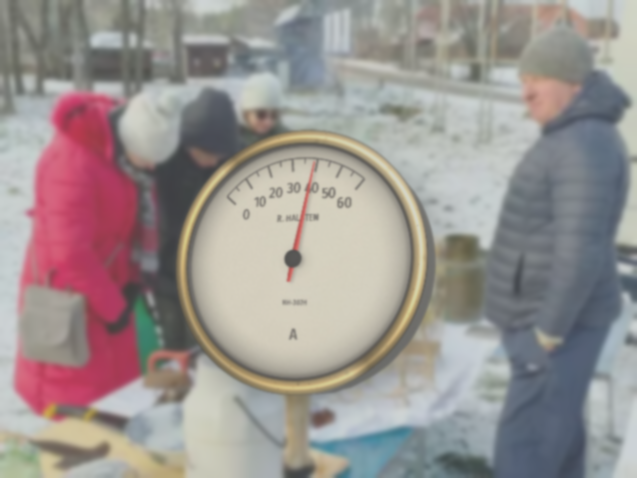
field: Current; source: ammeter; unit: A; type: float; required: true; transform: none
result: 40 A
